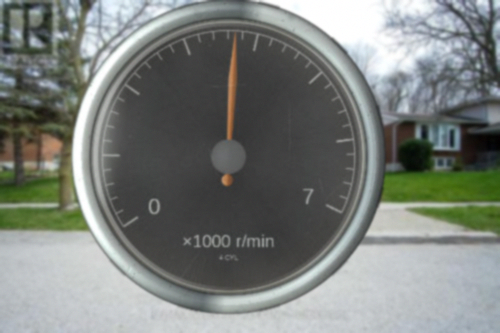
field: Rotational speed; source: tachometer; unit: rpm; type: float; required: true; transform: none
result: 3700 rpm
